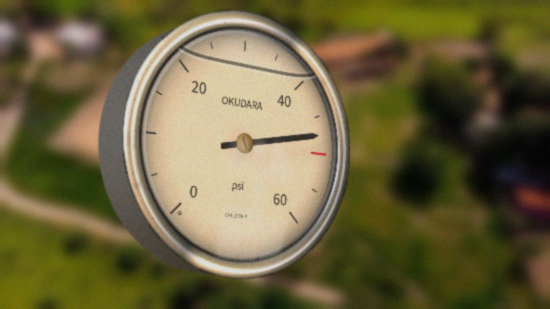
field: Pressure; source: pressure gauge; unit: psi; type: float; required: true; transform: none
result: 47.5 psi
